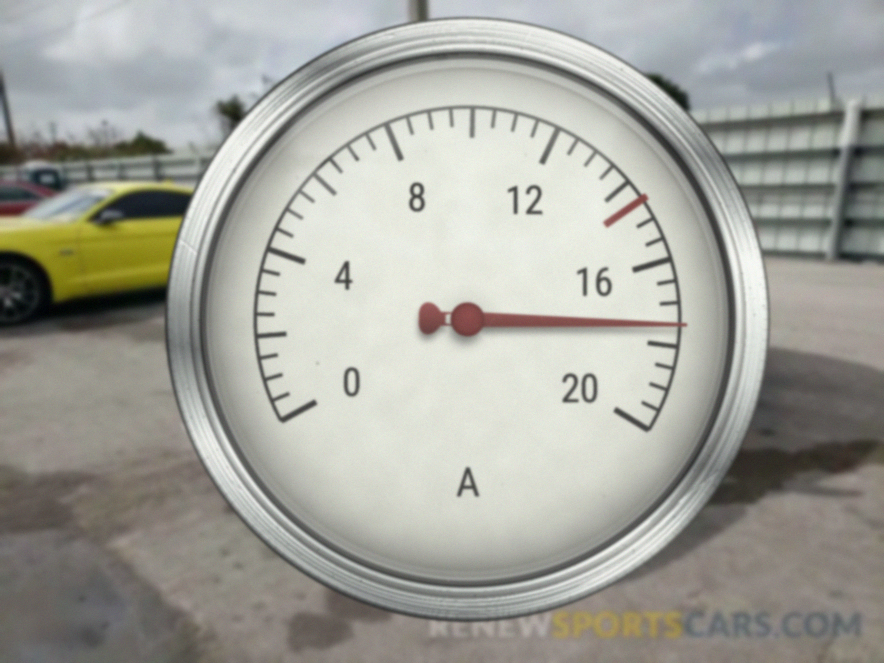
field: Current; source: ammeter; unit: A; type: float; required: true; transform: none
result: 17.5 A
